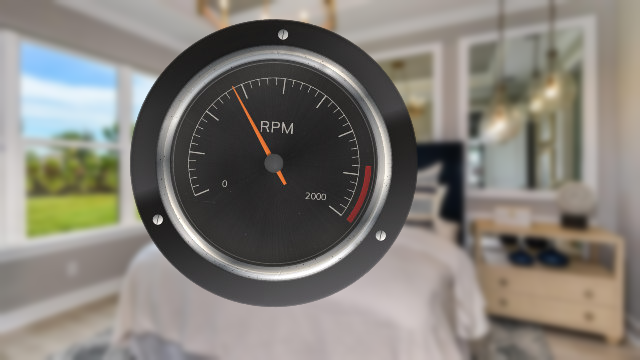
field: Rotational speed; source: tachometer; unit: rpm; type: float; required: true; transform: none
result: 700 rpm
